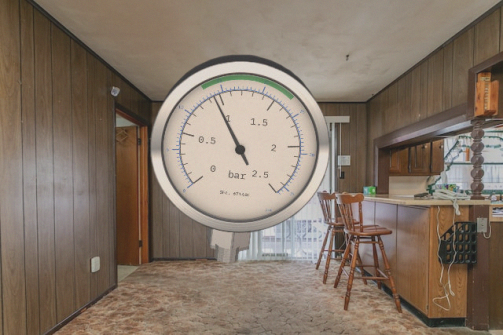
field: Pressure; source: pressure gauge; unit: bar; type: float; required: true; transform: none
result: 0.95 bar
